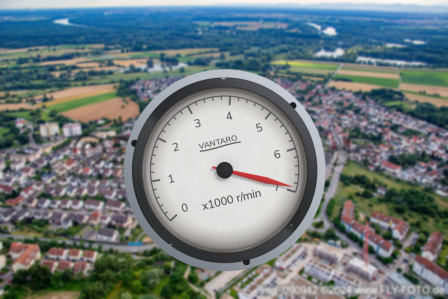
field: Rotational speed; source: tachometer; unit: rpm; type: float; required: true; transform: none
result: 6900 rpm
